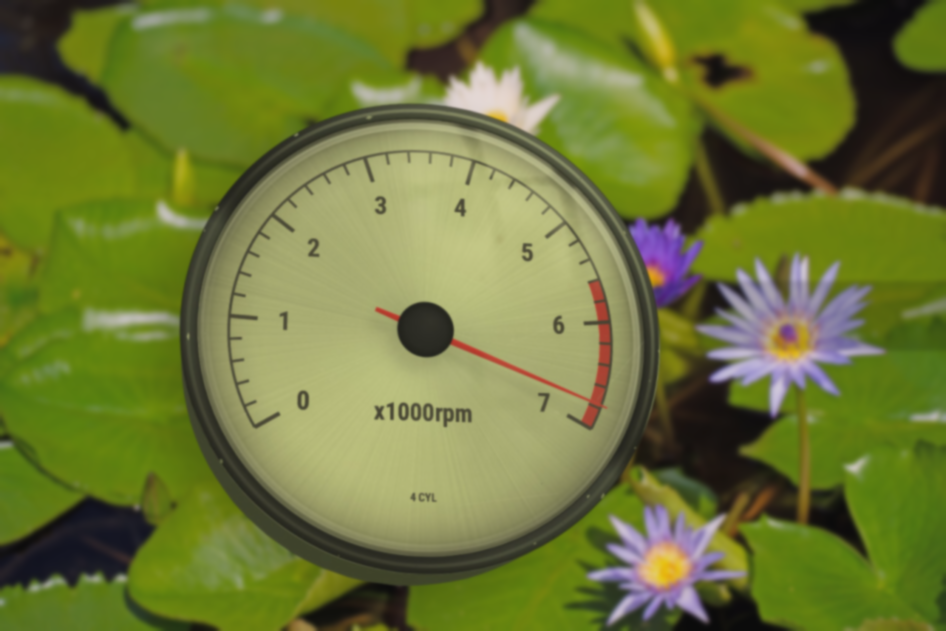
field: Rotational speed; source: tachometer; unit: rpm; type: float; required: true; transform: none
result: 6800 rpm
